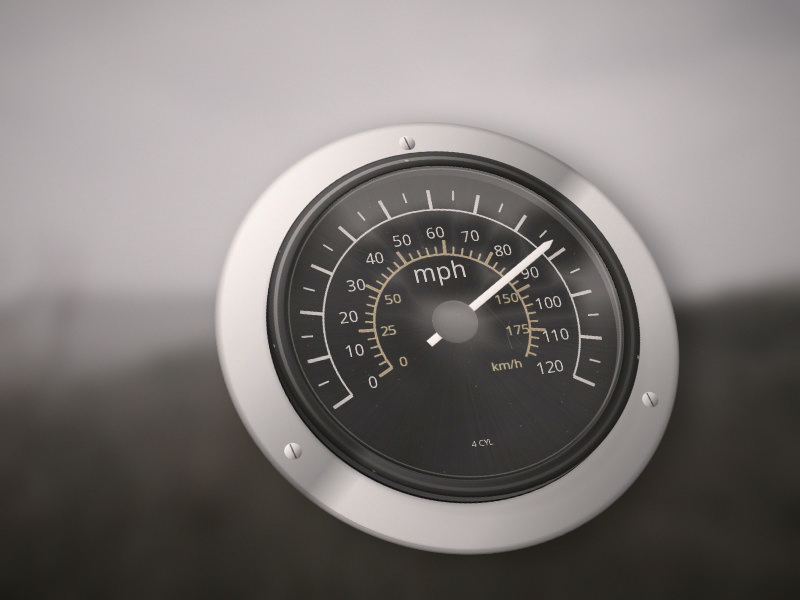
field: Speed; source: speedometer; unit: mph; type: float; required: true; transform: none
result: 87.5 mph
